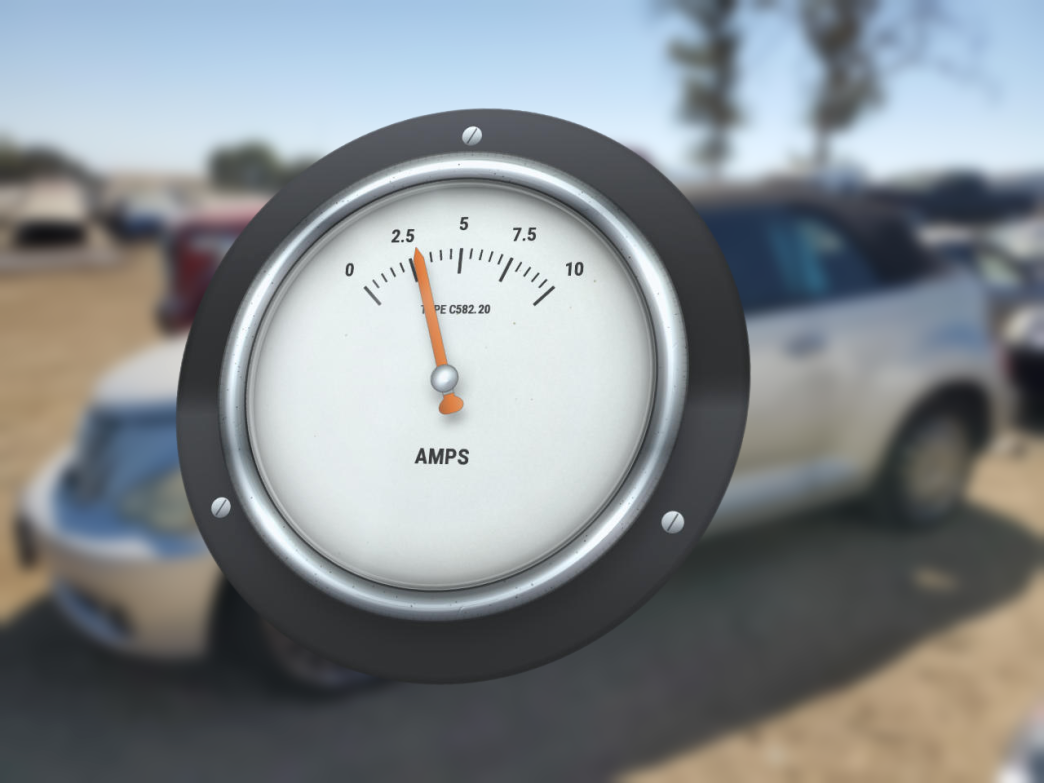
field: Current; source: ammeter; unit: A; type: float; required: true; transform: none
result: 3 A
